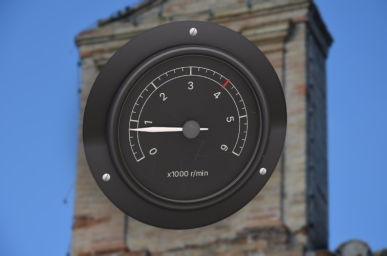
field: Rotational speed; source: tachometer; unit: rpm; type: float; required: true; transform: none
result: 800 rpm
